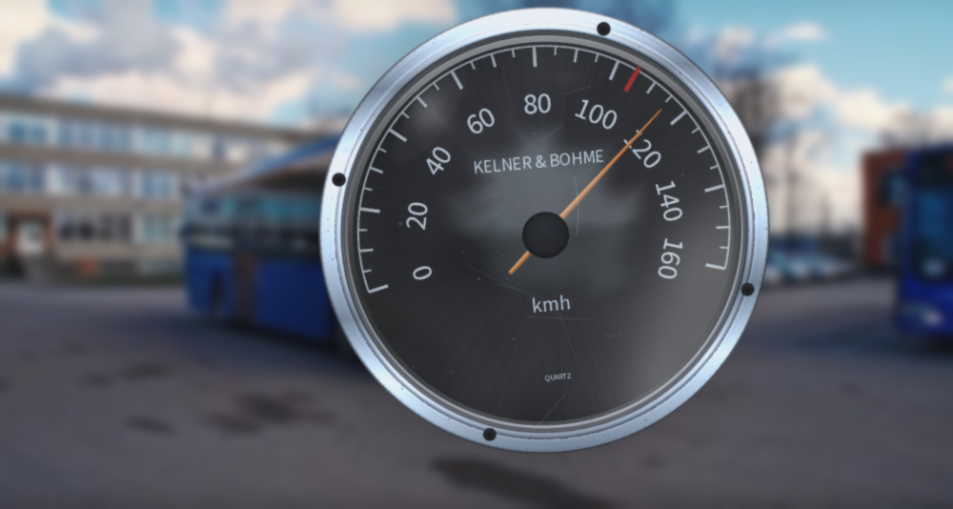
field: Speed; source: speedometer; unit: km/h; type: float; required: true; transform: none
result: 115 km/h
